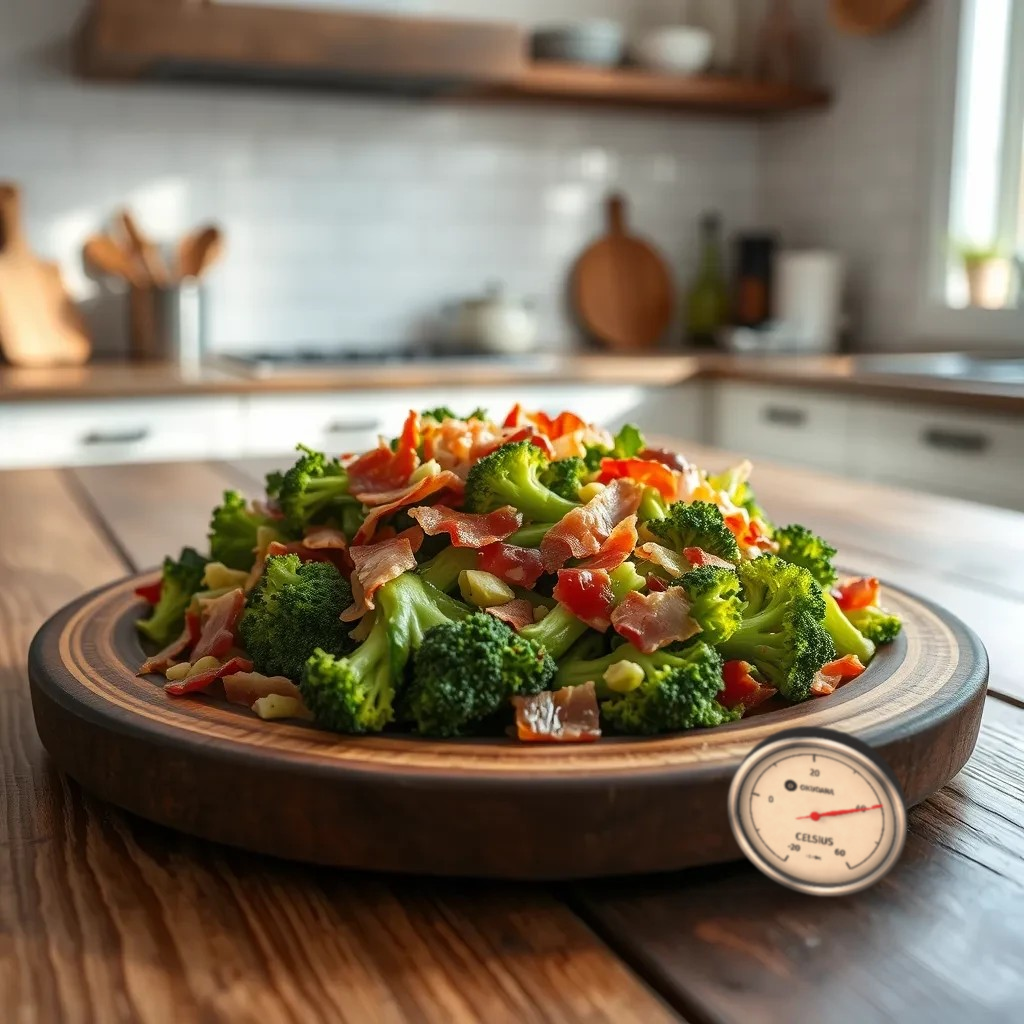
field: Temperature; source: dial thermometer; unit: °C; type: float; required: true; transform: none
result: 40 °C
